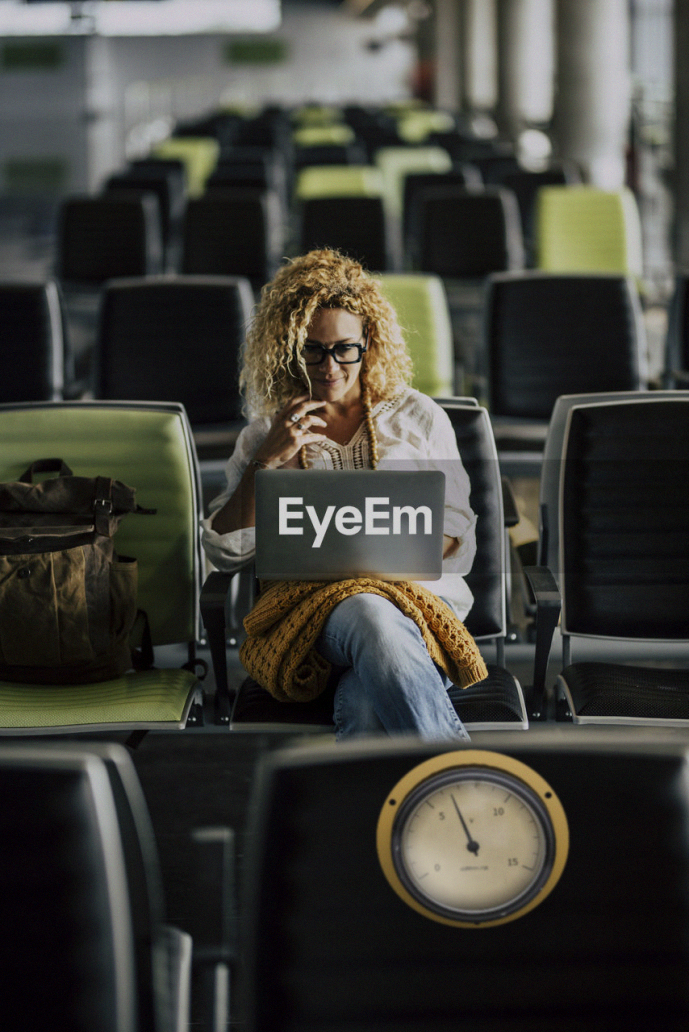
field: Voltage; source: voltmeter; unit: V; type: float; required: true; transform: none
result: 6.5 V
